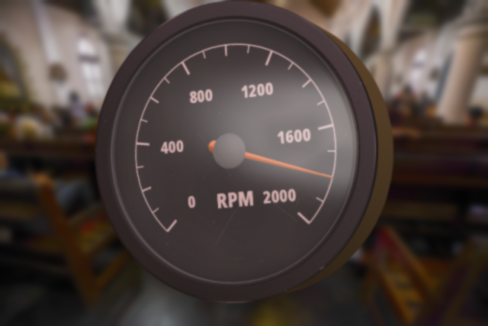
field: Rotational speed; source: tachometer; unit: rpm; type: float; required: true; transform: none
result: 1800 rpm
